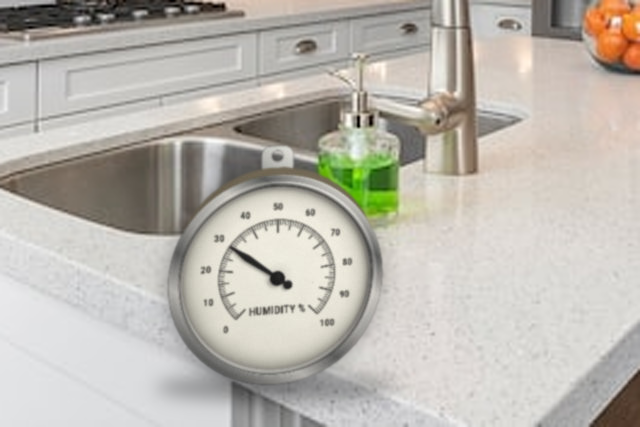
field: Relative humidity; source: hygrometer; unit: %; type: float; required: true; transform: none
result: 30 %
